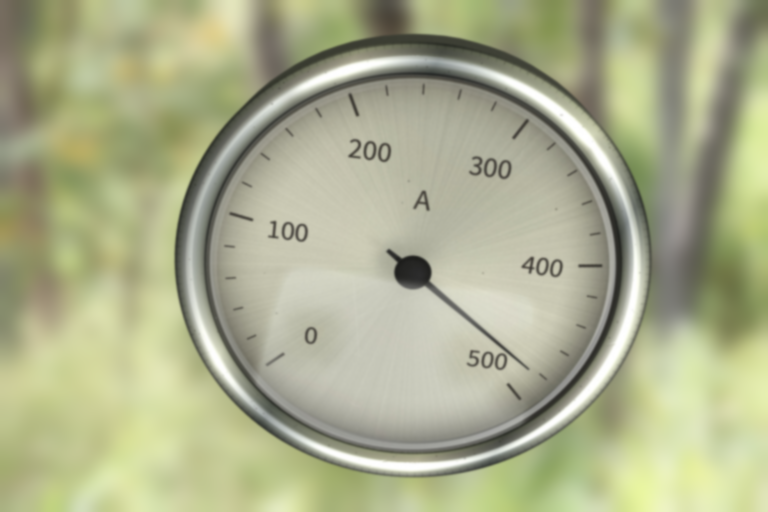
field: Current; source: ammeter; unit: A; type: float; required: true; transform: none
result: 480 A
